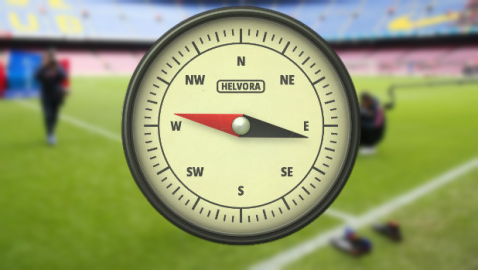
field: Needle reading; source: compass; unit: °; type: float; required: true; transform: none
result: 280 °
